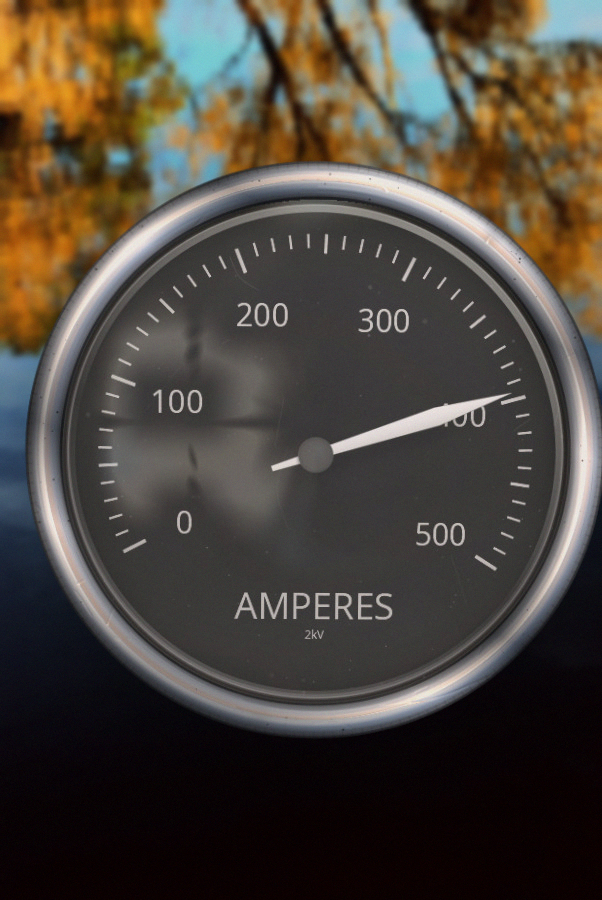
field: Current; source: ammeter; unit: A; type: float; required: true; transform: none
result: 395 A
